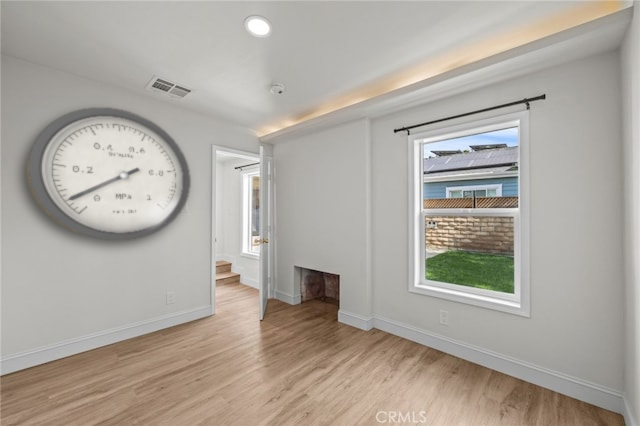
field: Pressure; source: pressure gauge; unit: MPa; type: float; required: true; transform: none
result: 0.06 MPa
